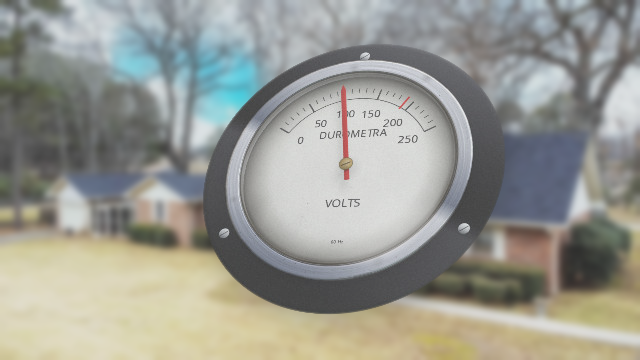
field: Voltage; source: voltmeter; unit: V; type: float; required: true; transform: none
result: 100 V
